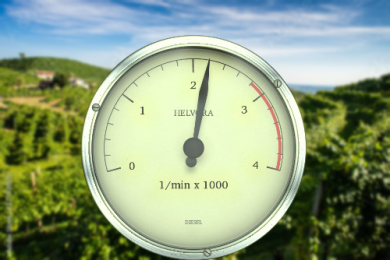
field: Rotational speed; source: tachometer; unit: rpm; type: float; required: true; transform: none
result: 2200 rpm
